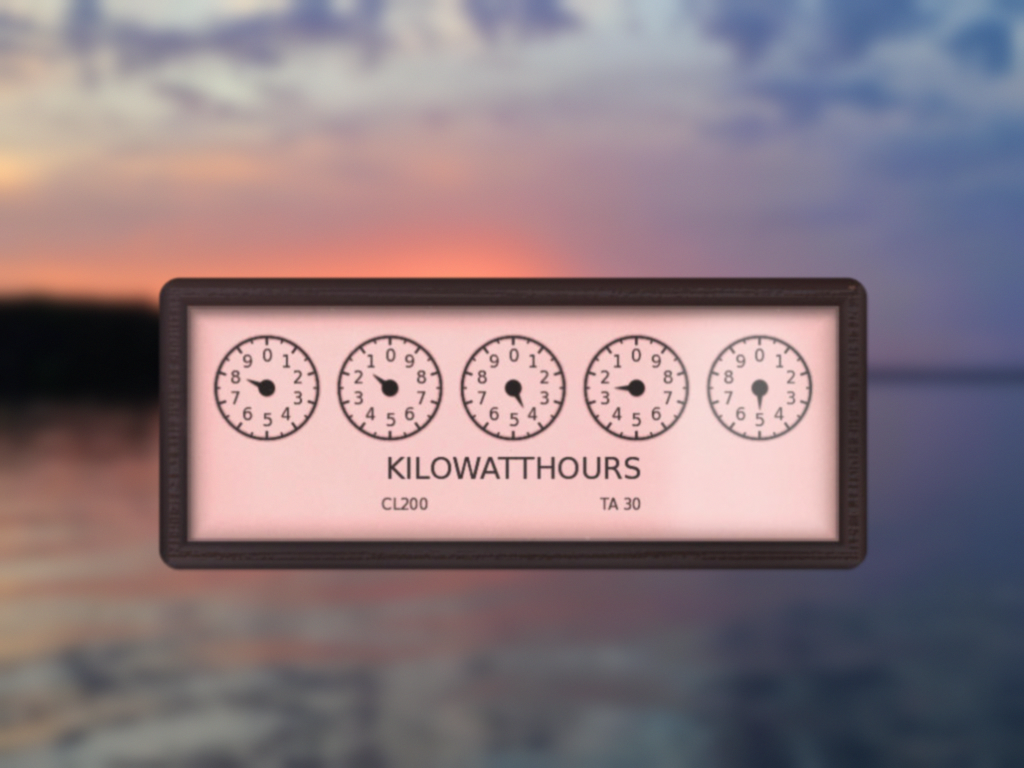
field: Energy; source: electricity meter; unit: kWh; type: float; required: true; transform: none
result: 81425 kWh
